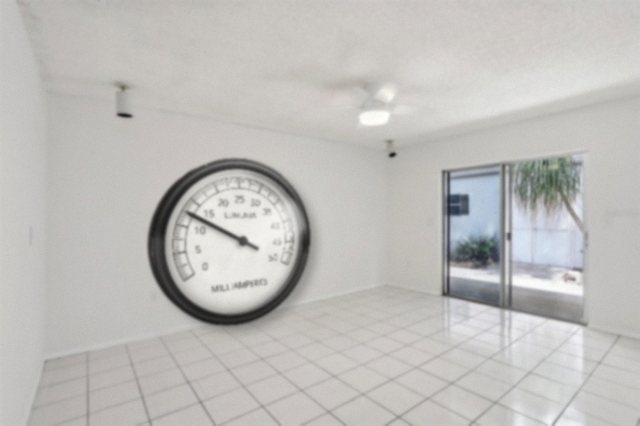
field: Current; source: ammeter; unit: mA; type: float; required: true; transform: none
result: 12.5 mA
